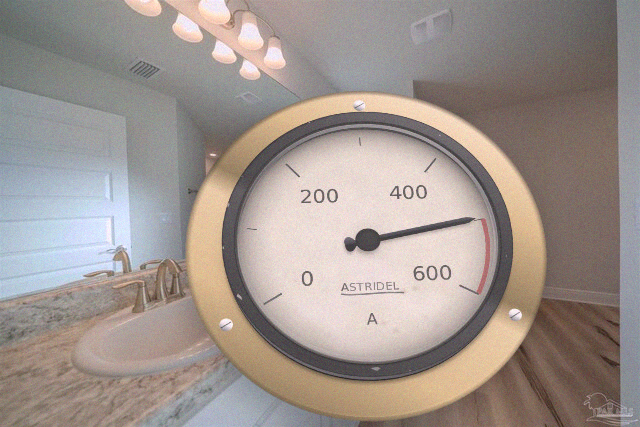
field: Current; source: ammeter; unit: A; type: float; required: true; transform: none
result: 500 A
